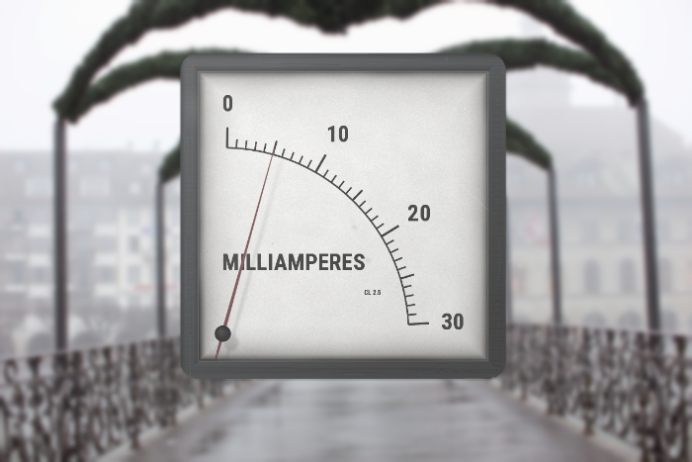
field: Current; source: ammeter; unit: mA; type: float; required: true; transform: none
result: 5 mA
